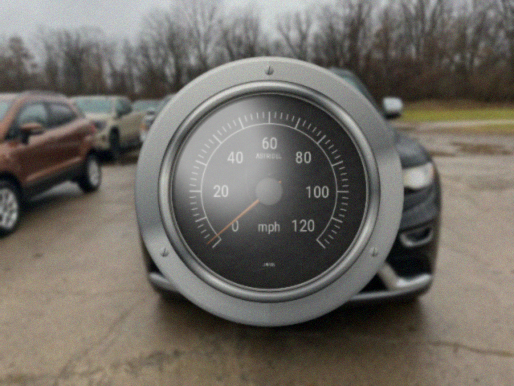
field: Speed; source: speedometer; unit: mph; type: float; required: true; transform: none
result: 2 mph
